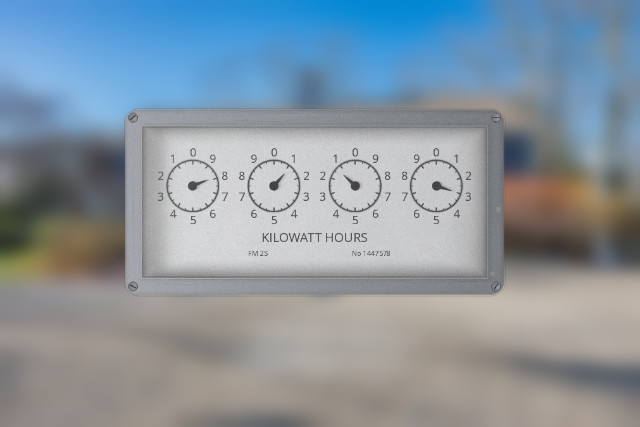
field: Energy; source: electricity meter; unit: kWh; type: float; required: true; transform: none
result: 8113 kWh
